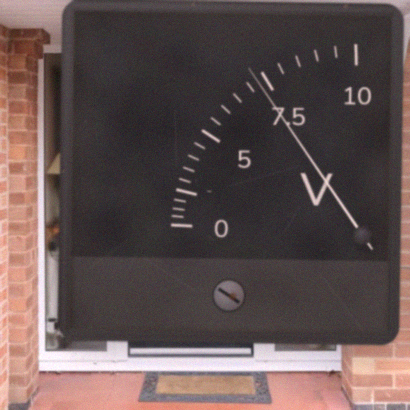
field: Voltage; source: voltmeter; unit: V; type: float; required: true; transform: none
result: 7.25 V
